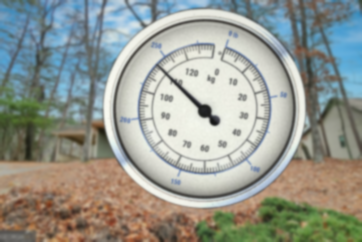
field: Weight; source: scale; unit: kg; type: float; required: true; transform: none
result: 110 kg
